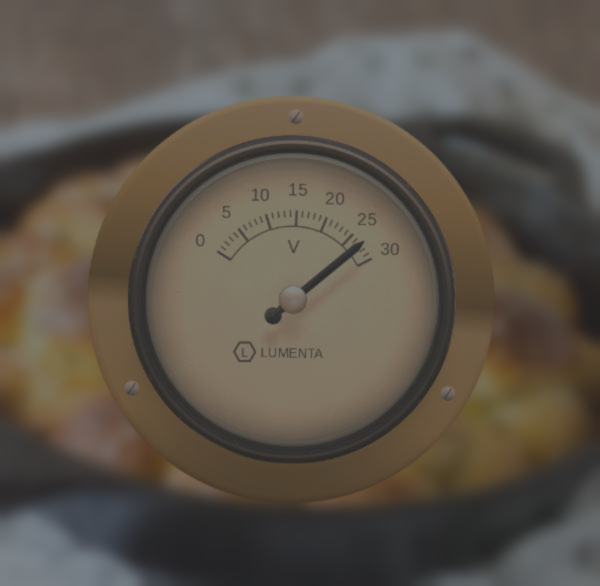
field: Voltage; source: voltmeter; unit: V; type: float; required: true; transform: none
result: 27 V
